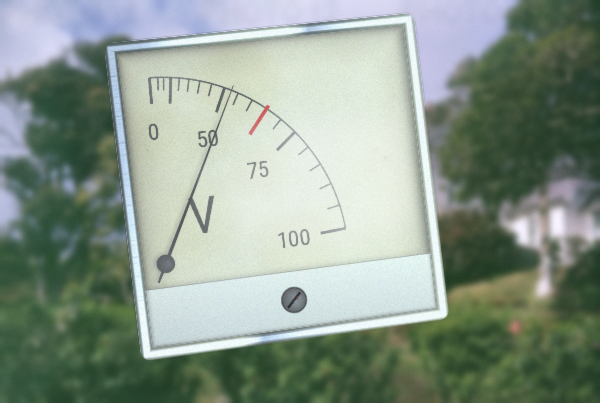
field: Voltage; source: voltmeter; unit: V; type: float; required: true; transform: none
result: 52.5 V
